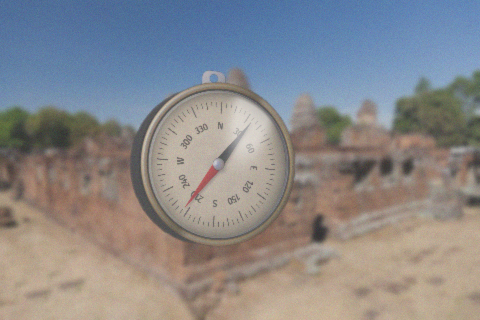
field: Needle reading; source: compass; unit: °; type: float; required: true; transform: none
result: 215 °
